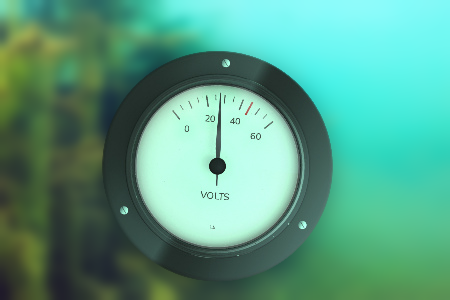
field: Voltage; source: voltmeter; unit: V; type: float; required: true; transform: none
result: 27.5 V
